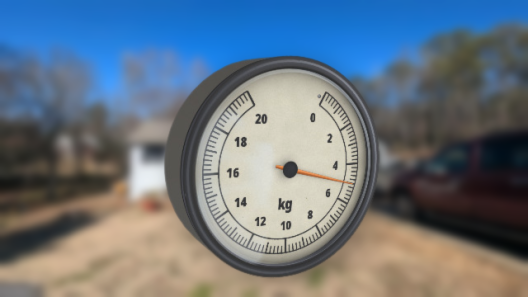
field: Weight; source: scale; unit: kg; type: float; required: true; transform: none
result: 5 kg
